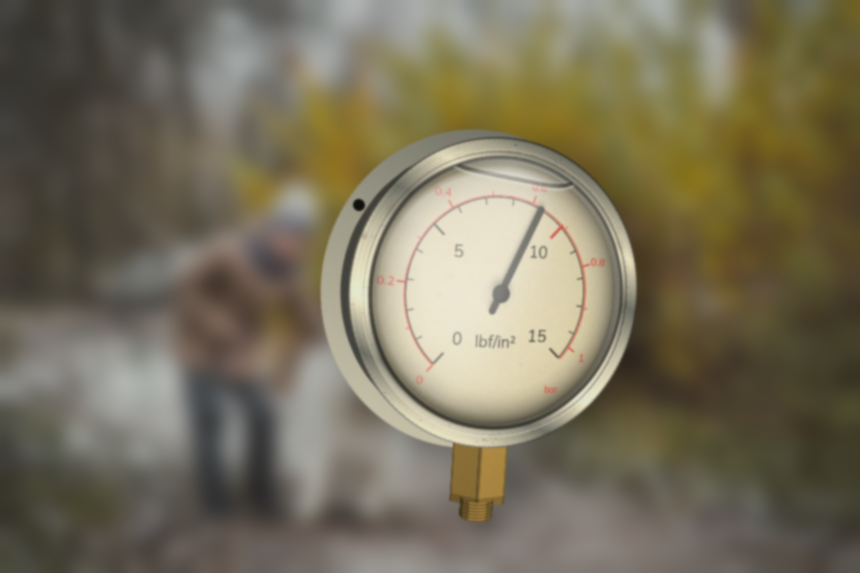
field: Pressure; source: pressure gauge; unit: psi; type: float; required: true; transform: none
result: 9 psi
